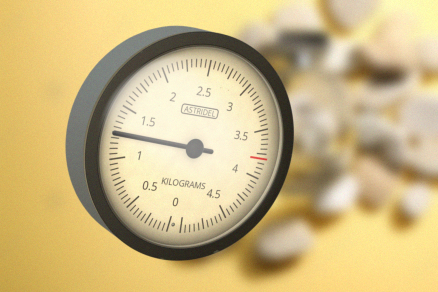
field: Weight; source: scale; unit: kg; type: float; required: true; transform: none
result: 1.25 kg
